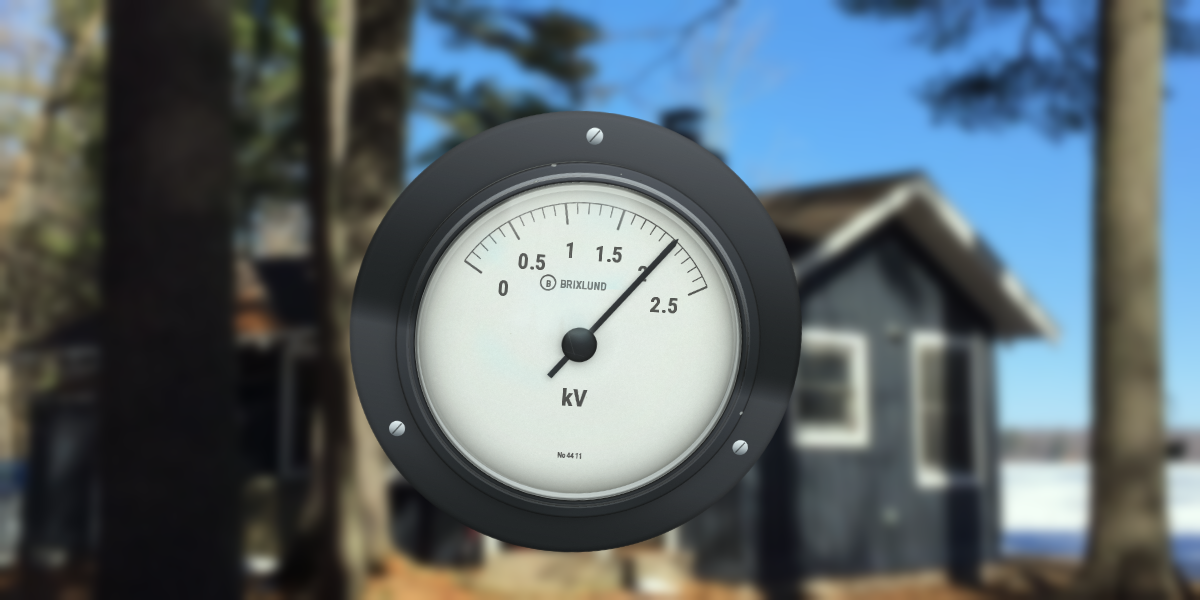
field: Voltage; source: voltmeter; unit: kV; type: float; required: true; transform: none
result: 2 kV
